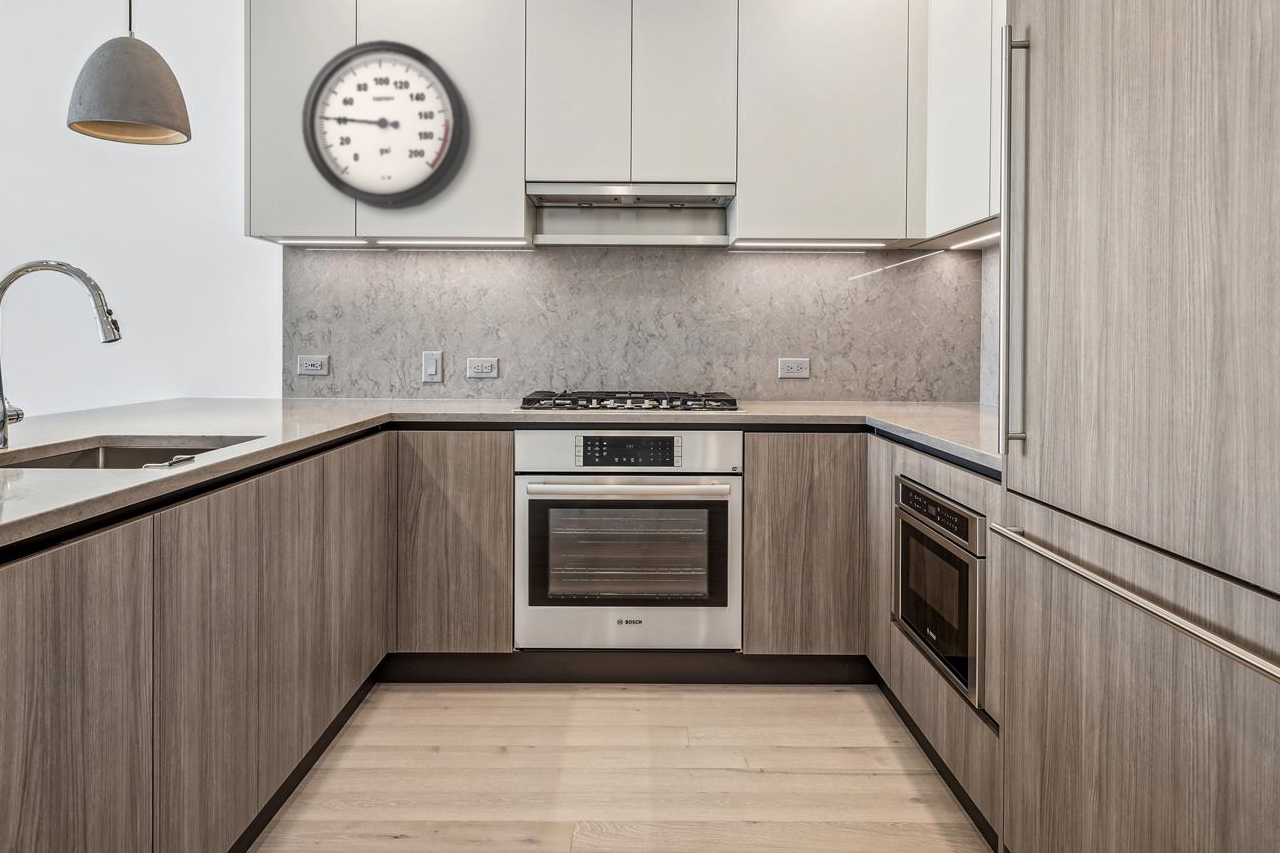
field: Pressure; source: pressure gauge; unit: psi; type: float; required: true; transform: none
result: 40 psi
